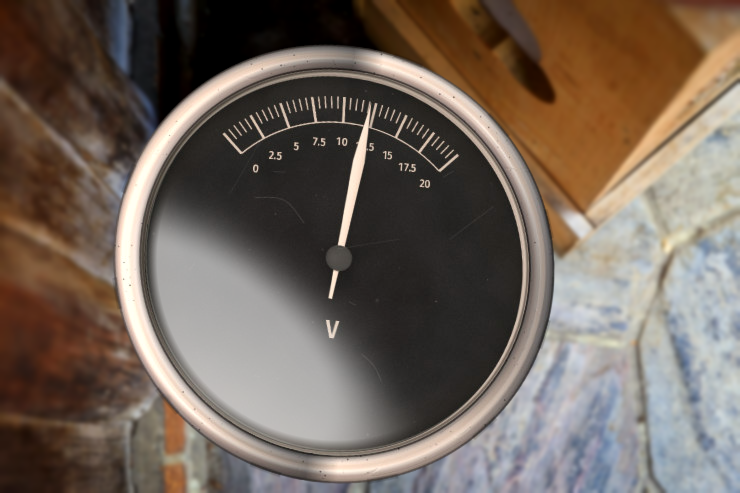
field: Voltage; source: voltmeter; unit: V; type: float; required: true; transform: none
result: 12 V
